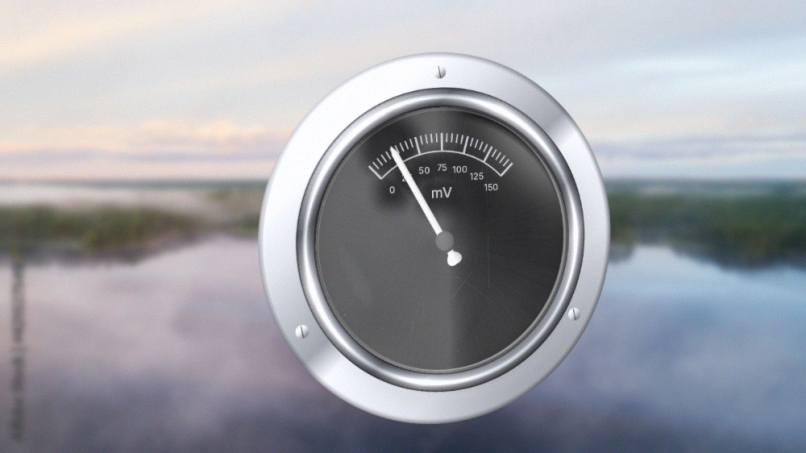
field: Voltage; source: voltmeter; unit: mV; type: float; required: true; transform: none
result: 25 mV
